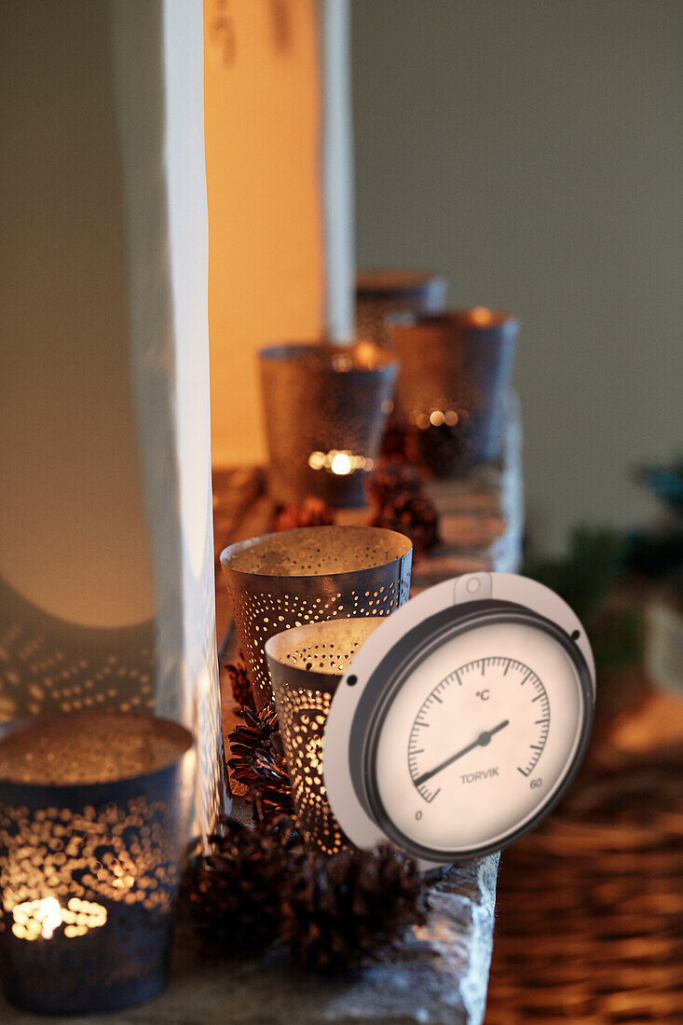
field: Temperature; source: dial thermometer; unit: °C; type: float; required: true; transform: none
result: 5 °C
